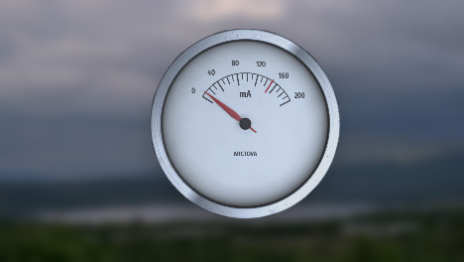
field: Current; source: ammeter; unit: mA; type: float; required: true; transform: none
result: 10 mA
